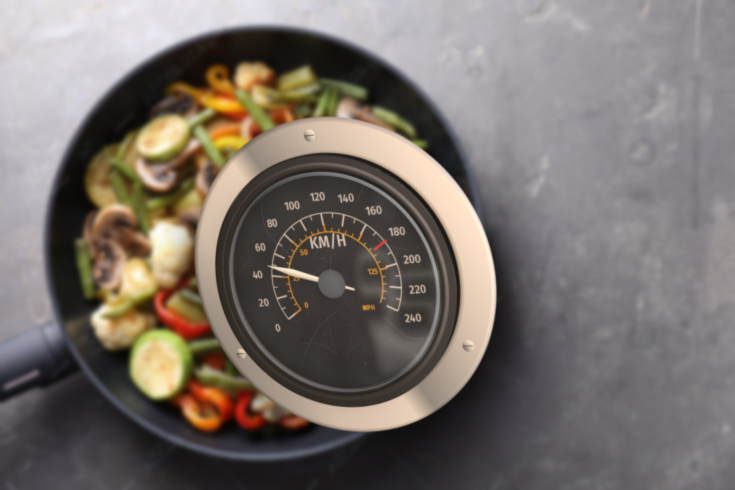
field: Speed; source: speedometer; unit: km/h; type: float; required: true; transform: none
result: 50 km/h
